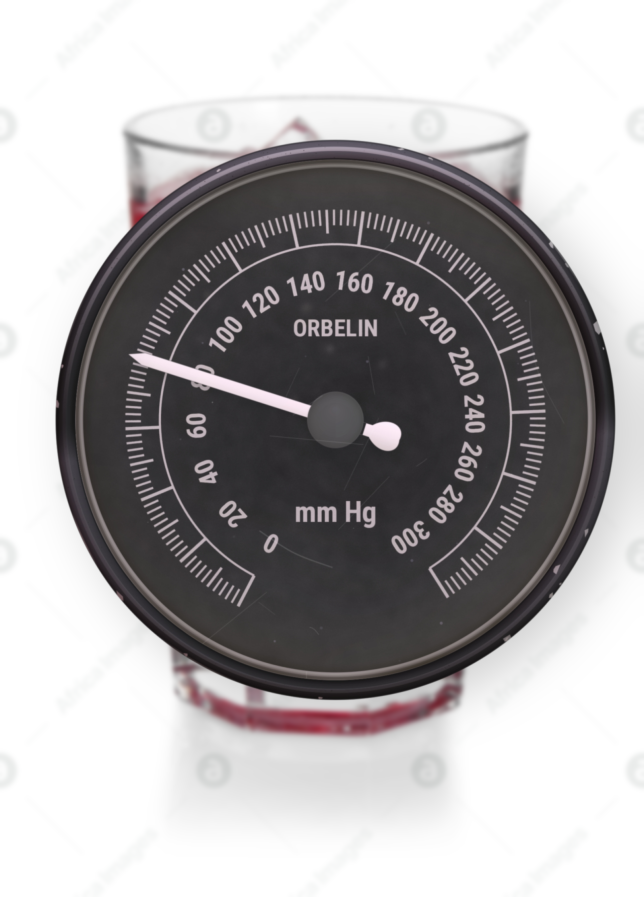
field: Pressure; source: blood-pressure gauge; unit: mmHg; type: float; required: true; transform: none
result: 80 mmHg
